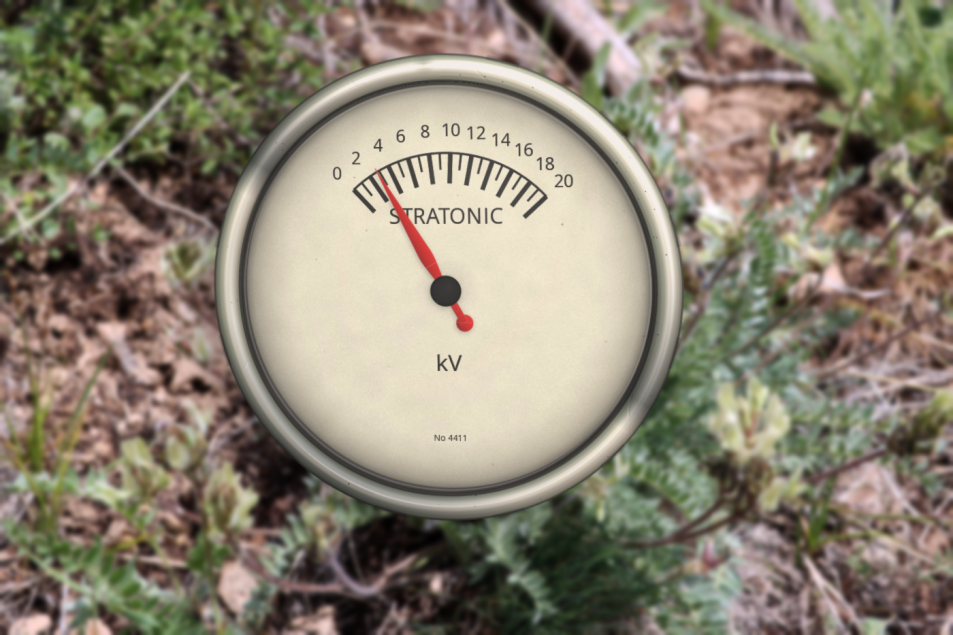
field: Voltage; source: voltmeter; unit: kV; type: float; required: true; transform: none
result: 3 kV
